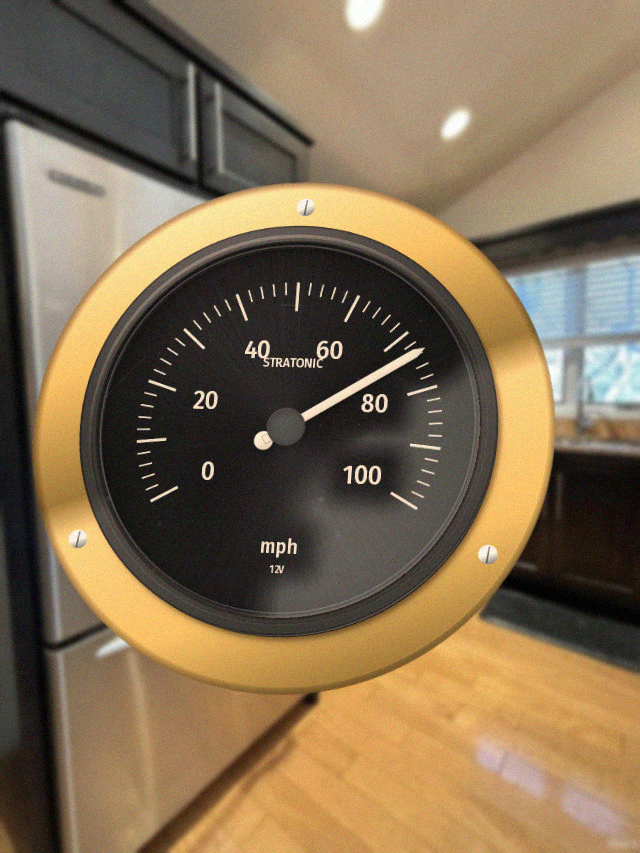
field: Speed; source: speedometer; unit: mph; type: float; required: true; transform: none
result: 74 mph
